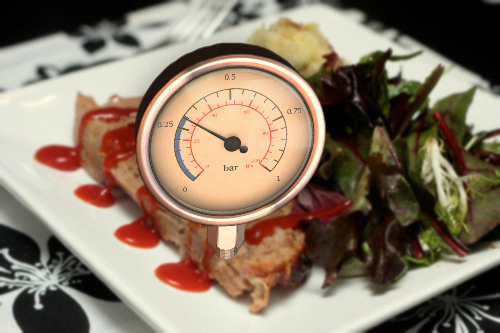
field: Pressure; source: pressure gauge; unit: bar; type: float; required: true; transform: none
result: 0.3 bar
